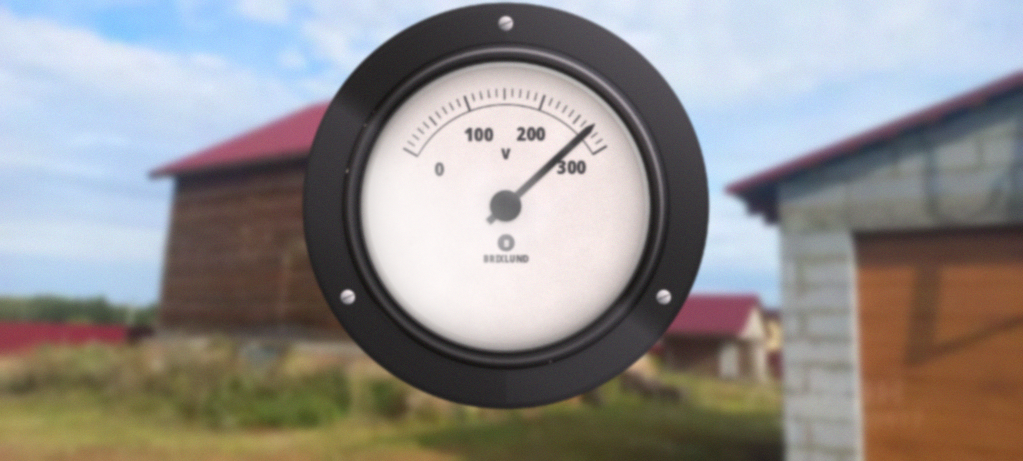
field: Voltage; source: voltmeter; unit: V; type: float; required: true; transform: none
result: 270 V
